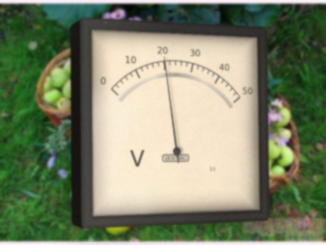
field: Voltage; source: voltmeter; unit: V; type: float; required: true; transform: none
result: 20 V
